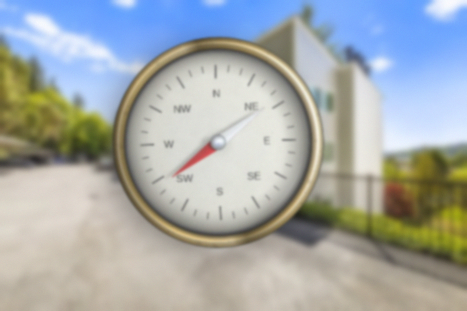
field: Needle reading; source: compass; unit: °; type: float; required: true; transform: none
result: 235 °
